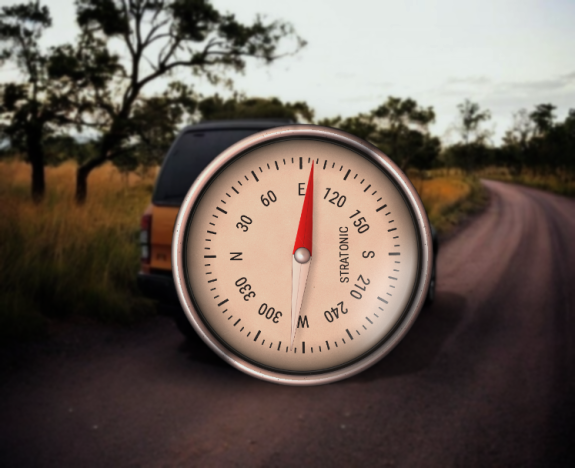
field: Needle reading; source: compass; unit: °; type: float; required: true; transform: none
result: 97.5 °
